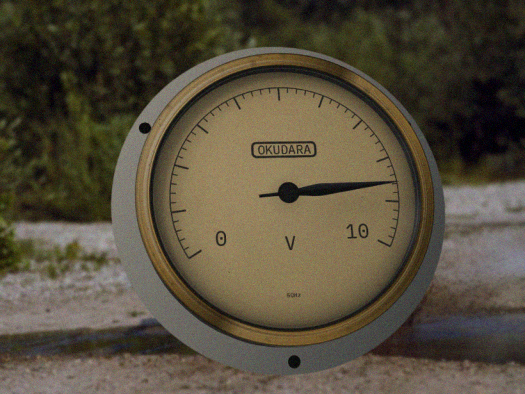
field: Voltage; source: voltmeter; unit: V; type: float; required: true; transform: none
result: 8.6 V
